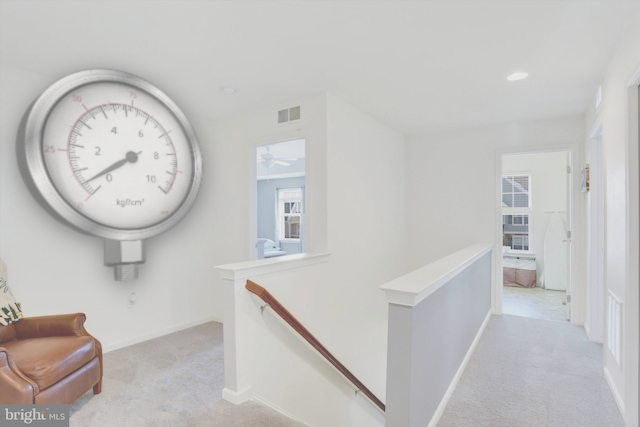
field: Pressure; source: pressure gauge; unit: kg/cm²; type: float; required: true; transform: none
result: 0.5 kg/cm²
